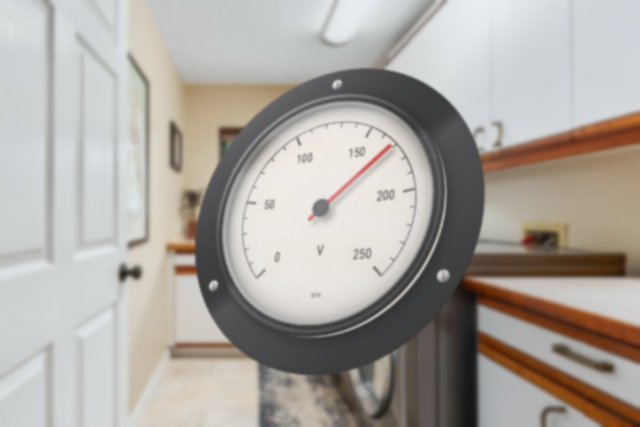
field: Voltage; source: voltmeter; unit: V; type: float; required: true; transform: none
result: 170 V
